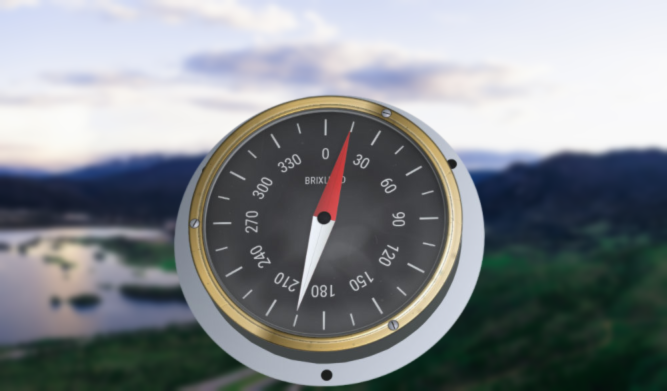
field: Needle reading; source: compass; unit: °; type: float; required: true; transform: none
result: 15 °
